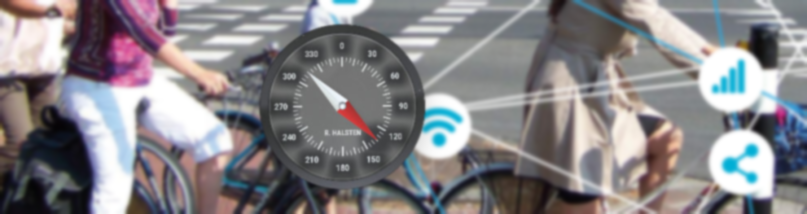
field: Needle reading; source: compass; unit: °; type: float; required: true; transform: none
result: 135 °
